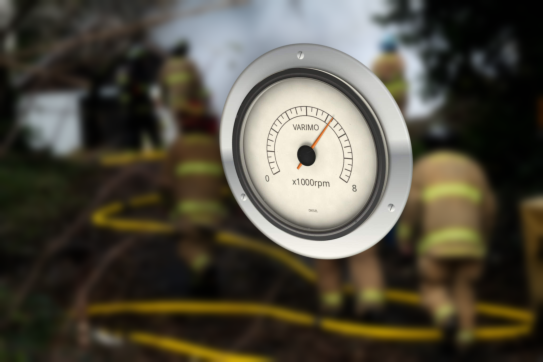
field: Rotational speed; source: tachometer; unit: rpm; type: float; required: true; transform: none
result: 5250 rpm
